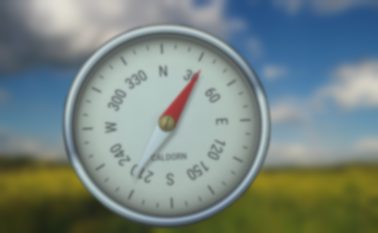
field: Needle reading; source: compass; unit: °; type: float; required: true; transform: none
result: 35 °
